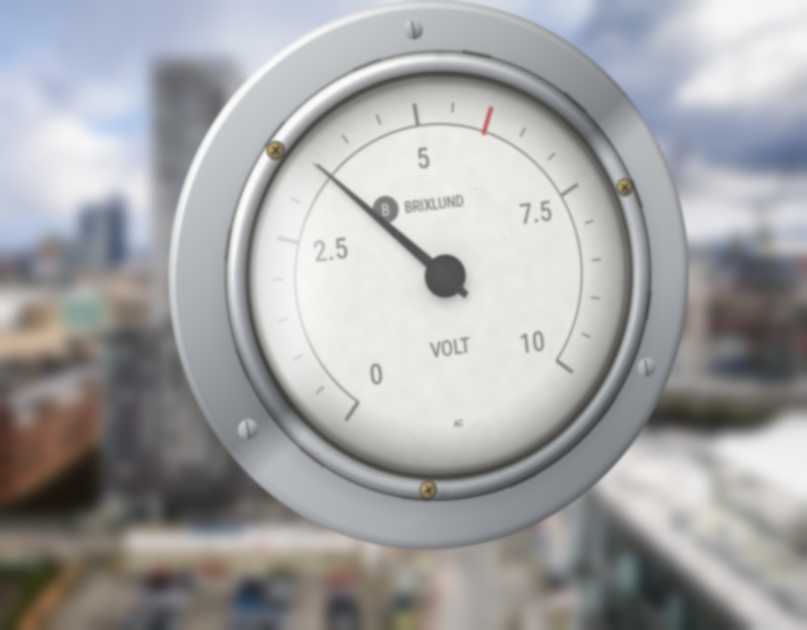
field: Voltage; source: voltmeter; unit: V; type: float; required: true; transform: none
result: 3.5 V
